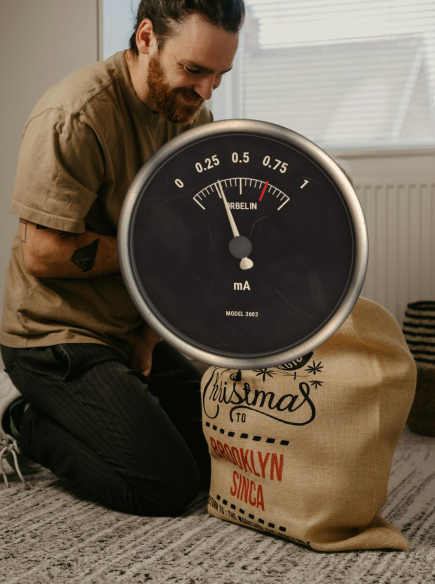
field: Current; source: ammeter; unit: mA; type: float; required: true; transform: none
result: 0.3 mA
